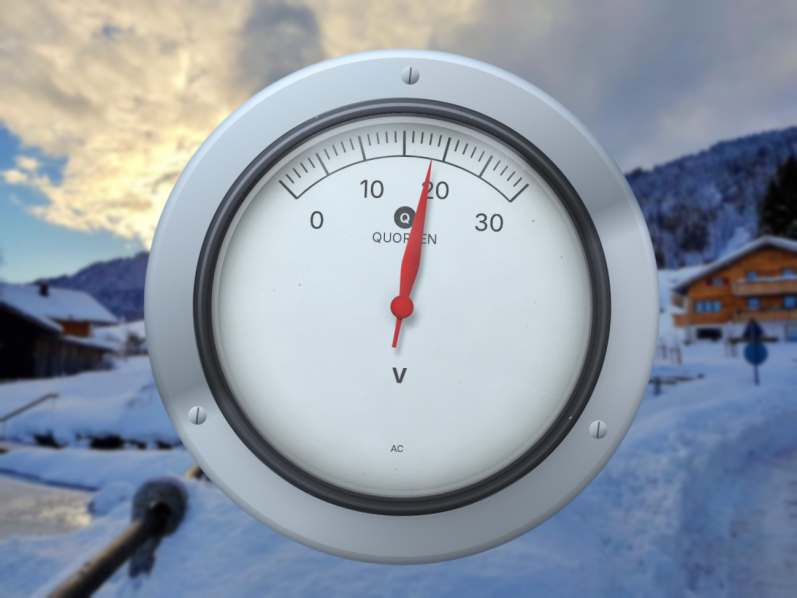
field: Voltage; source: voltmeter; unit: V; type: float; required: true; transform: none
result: 18.5 V
